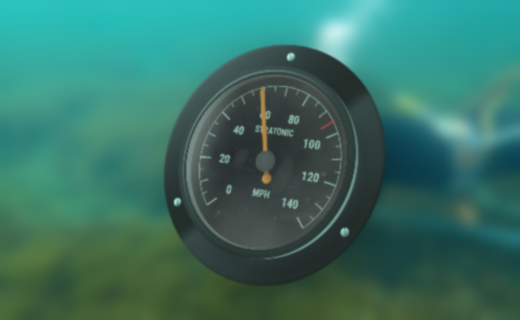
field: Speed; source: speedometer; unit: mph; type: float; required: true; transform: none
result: 60 mph
